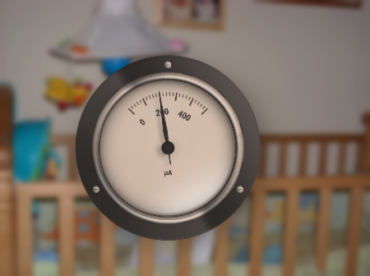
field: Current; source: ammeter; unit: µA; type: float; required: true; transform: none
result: 200 µA
